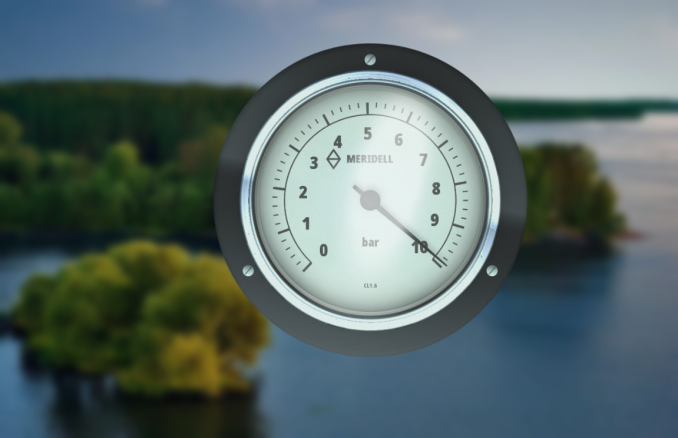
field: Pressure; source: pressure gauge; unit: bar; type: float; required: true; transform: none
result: 9.9 bar
